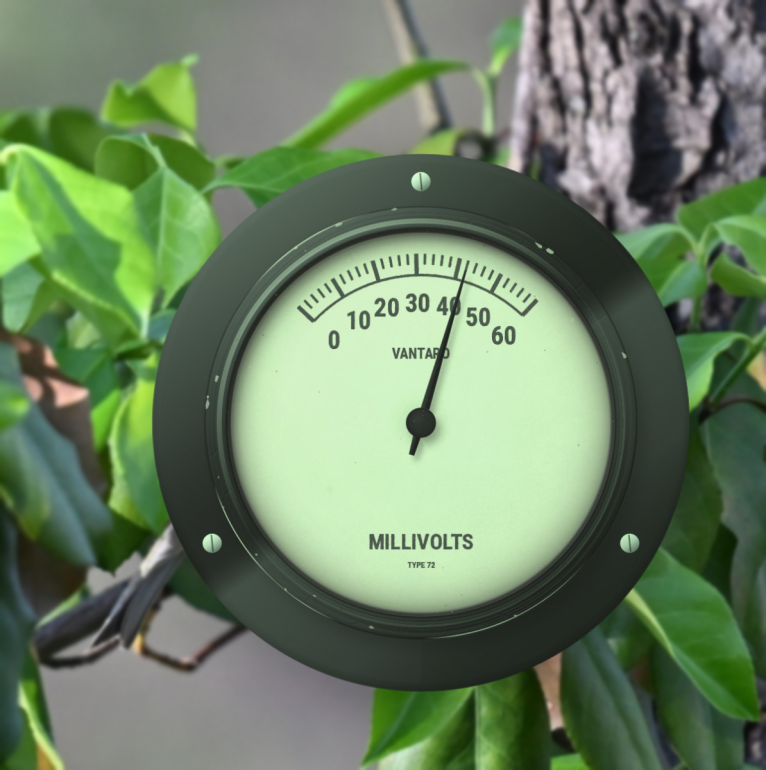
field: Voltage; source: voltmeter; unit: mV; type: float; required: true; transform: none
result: 42 mV
